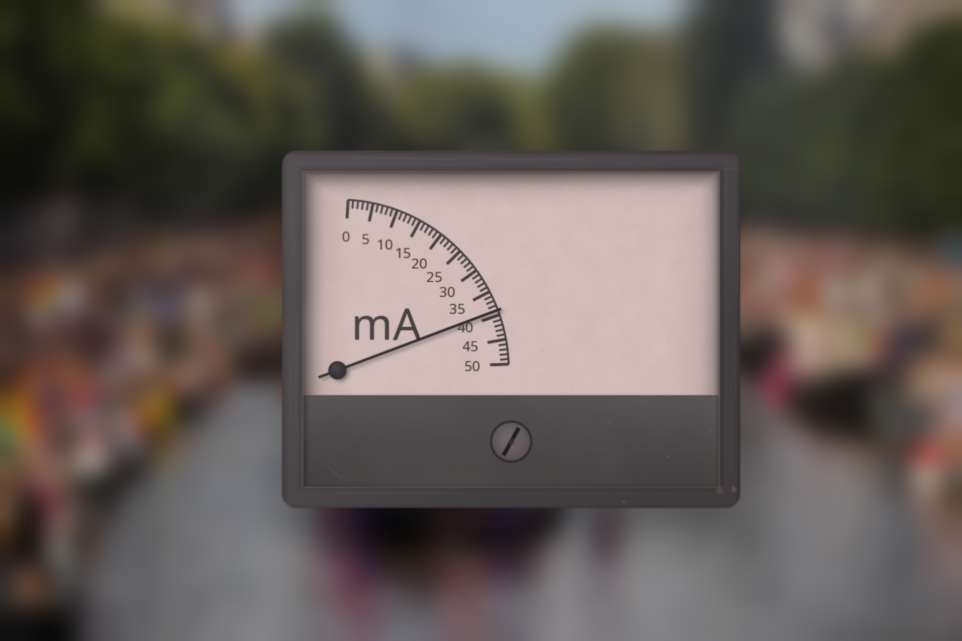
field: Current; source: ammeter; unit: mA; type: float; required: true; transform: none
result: 39 mA
